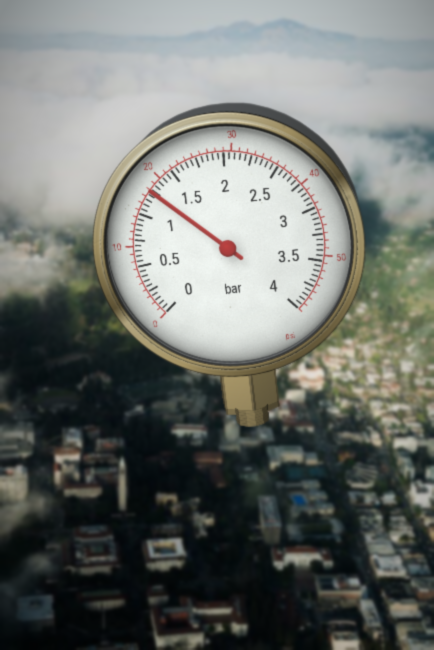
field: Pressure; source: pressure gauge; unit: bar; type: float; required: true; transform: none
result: 1.25 bar
